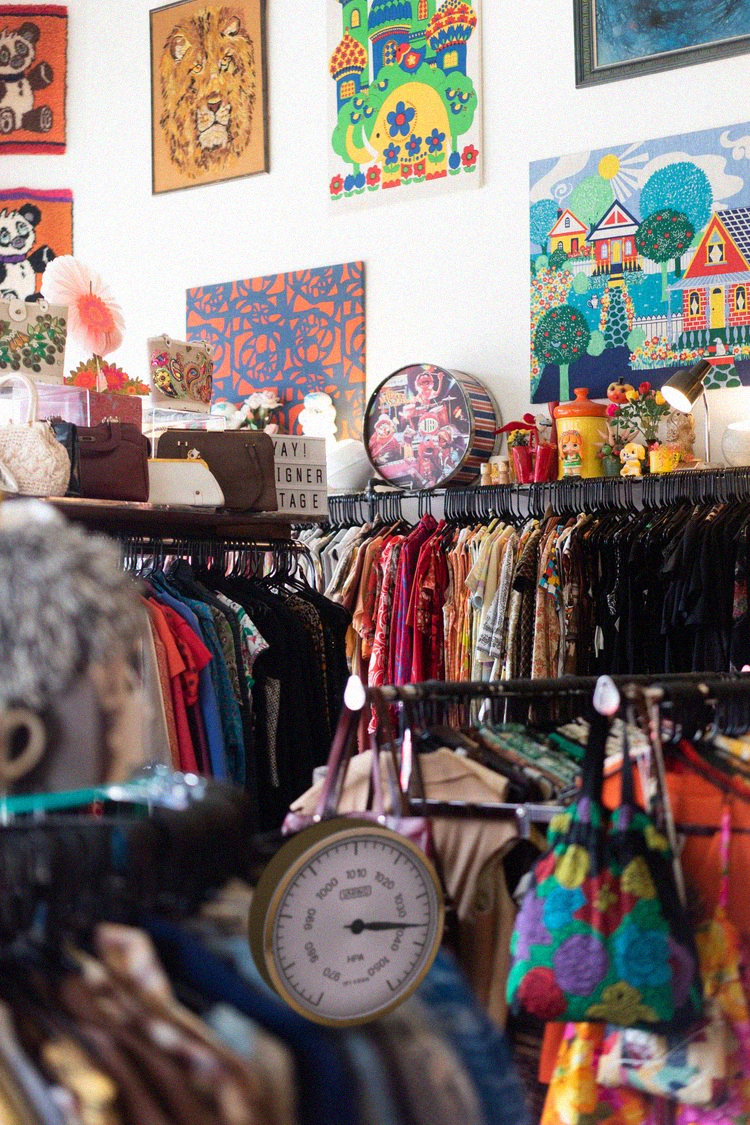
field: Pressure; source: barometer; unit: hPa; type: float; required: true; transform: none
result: 1036 hPa
